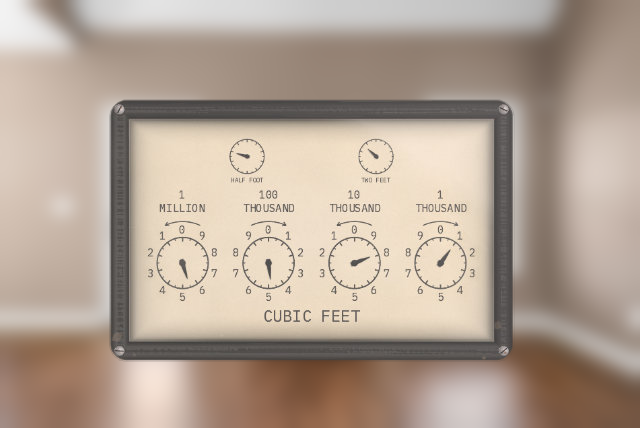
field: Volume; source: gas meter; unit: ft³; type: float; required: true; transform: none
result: 548100 ft³
